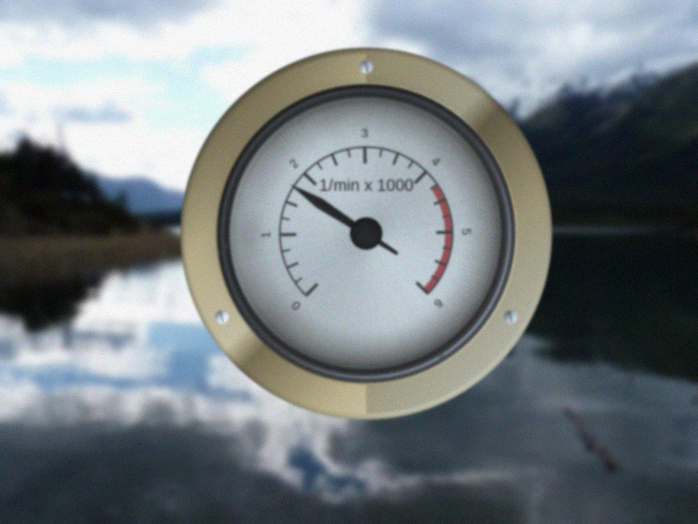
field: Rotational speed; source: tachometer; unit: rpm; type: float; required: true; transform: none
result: 1750 rpm
